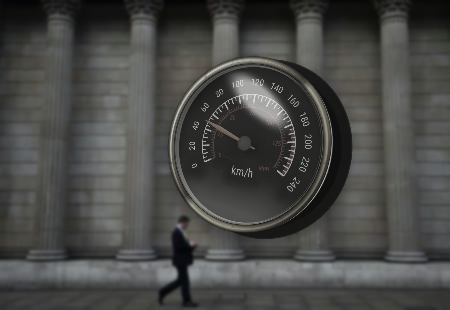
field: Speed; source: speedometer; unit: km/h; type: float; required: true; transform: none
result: 50 km/h
